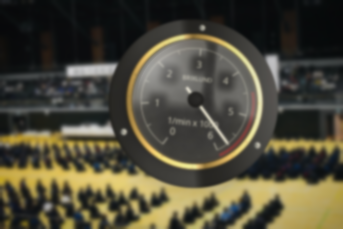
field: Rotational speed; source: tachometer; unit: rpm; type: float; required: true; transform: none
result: 5750 rpm
